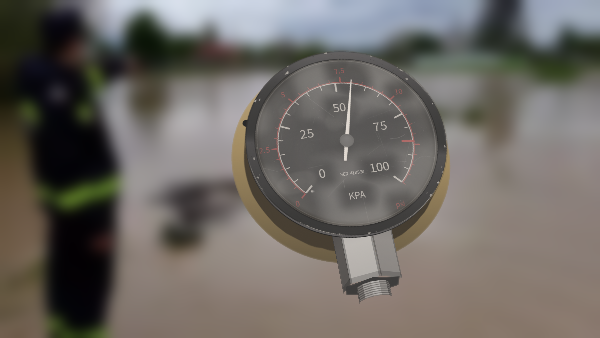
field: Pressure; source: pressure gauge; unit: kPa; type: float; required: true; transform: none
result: 55 kPa
